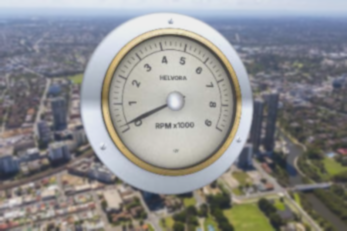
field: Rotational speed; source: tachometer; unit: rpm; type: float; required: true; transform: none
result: 200 rpm
